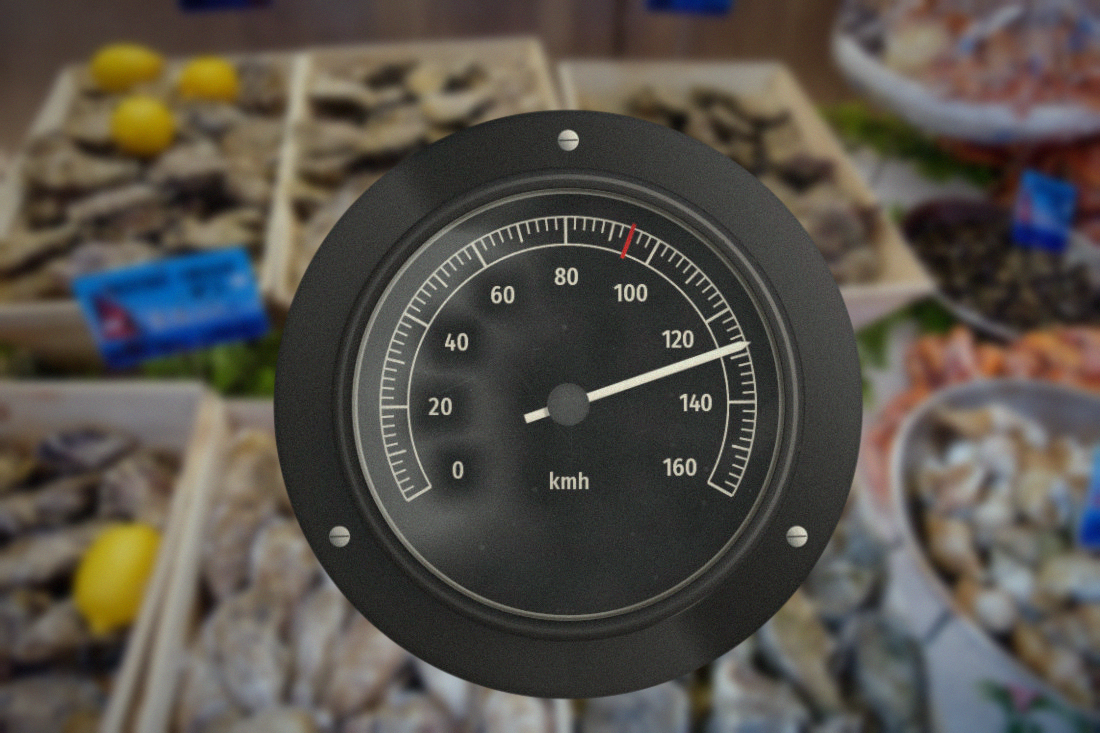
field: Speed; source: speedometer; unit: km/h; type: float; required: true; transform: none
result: 128 km/h
